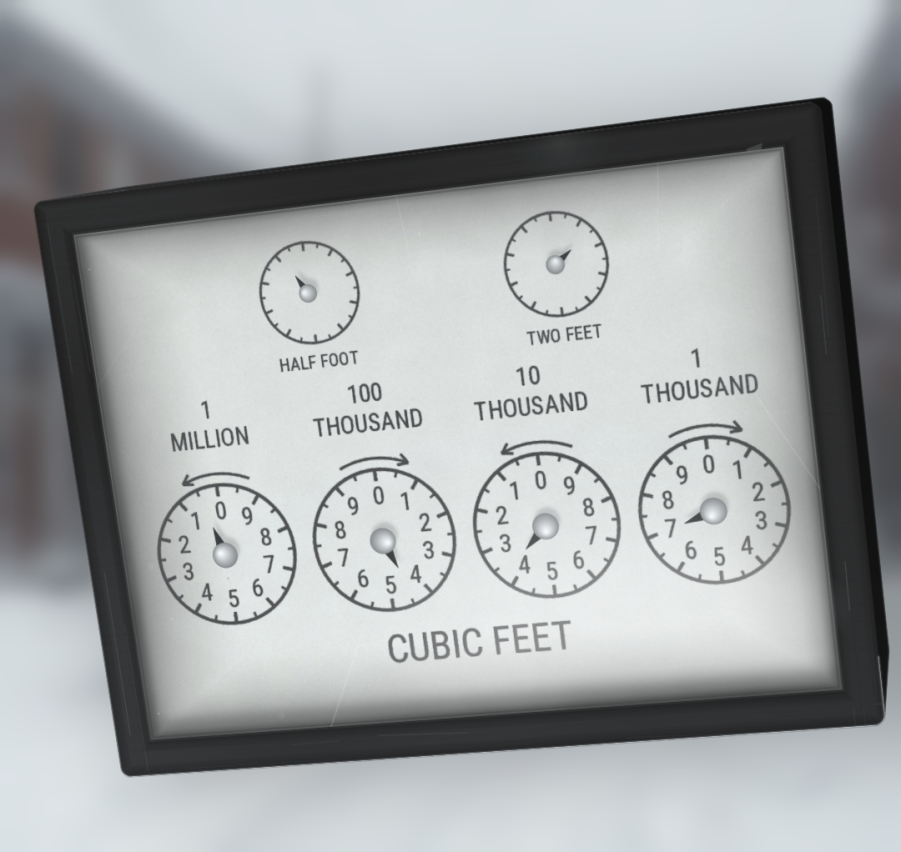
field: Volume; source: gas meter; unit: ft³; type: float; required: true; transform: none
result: 43700 ft³
